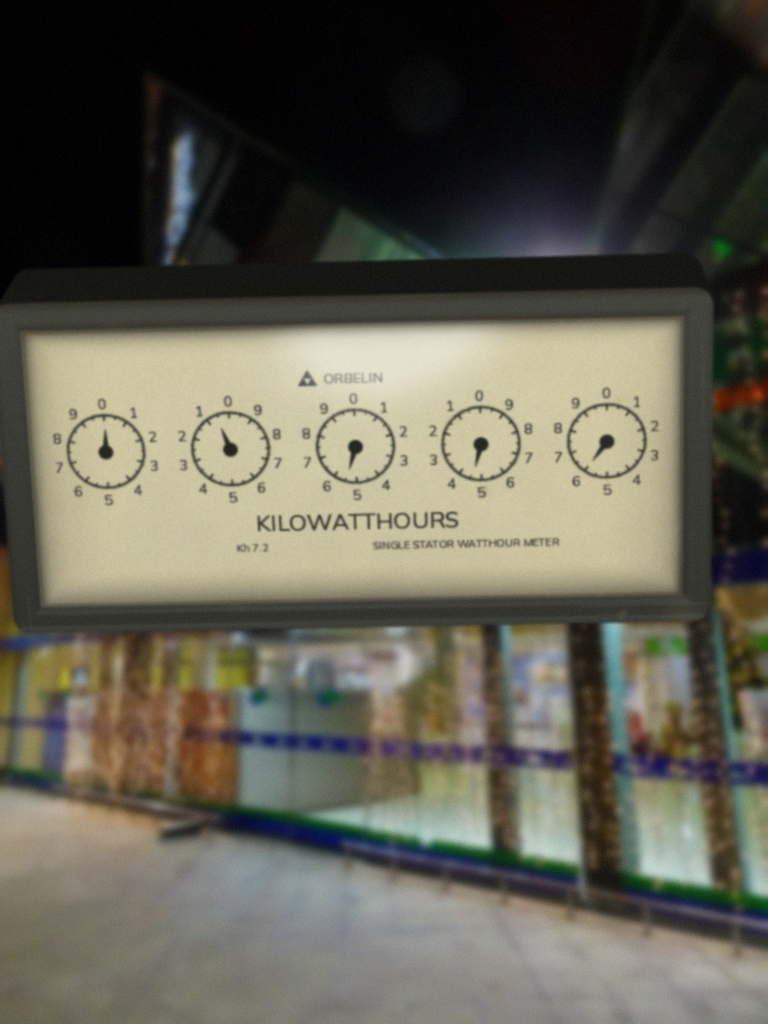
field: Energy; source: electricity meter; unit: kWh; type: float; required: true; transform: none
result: 546 kWh
